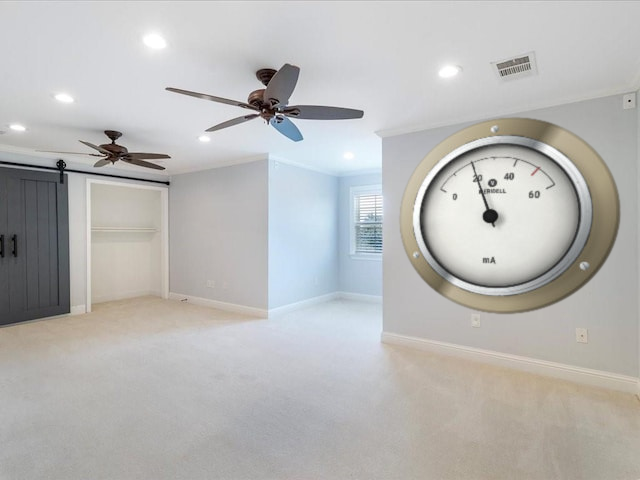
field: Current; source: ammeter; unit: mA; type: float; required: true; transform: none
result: 20 mA
